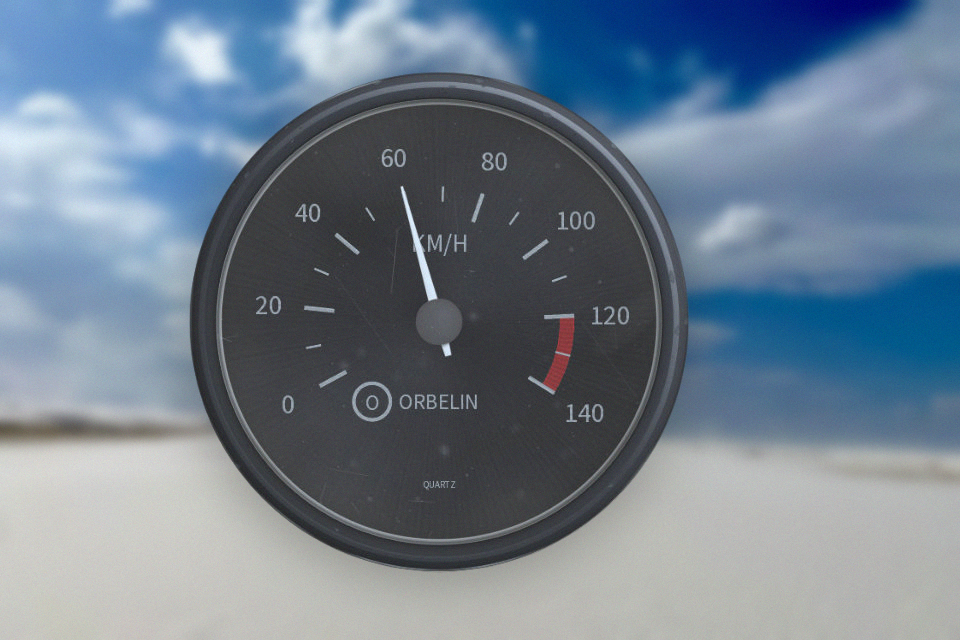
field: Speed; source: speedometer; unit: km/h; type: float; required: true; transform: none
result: 60 km/h
